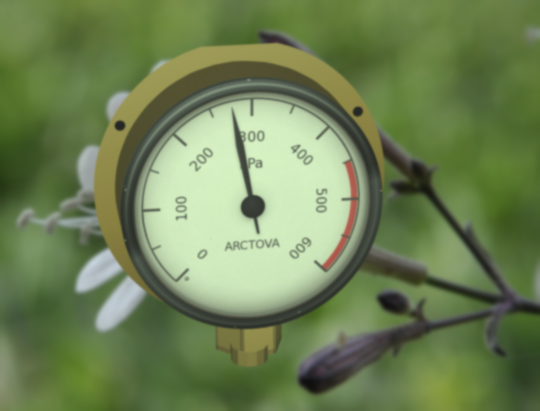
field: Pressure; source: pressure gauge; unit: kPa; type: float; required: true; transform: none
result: 275 kPa
